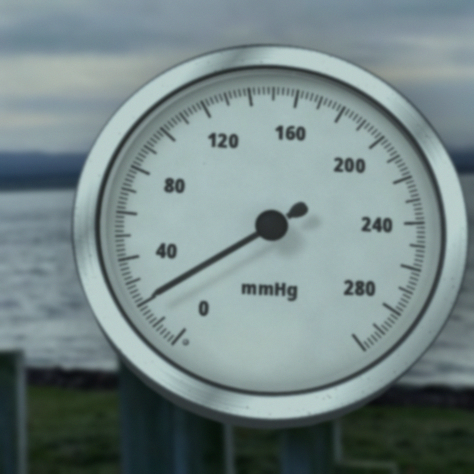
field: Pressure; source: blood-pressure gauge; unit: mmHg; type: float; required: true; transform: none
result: 20 mmHg
